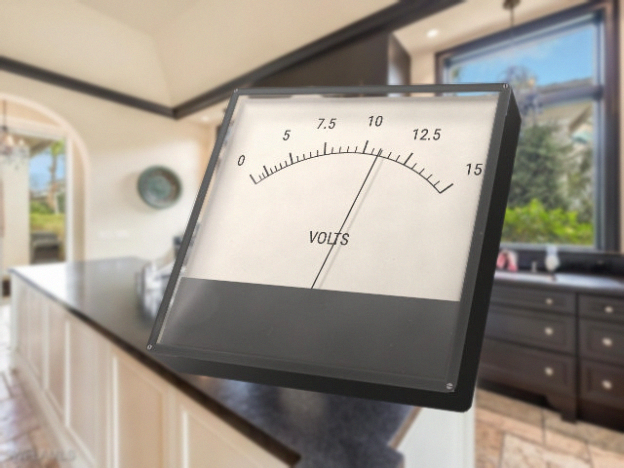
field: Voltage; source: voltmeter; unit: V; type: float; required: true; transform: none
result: 11 V
